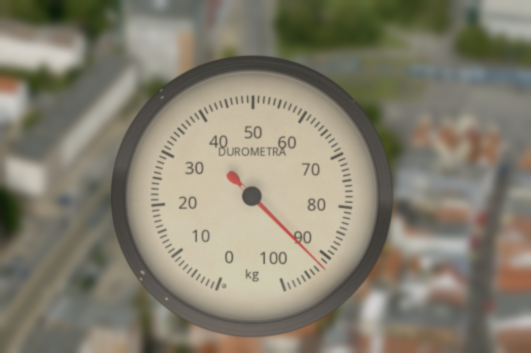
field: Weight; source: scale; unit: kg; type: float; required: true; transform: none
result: 92 kg
